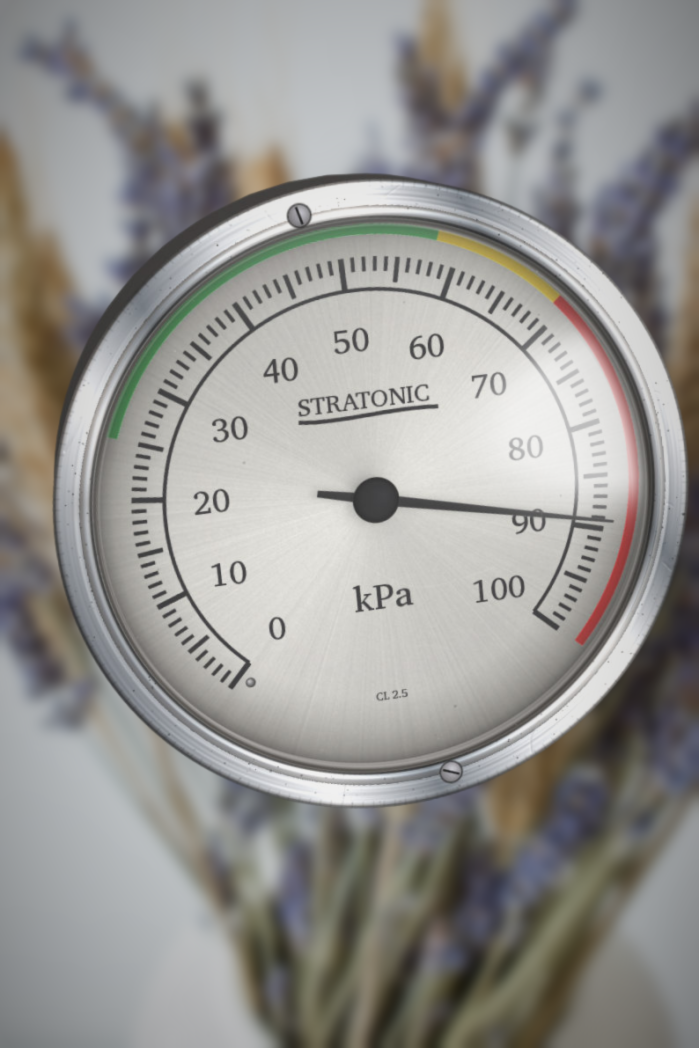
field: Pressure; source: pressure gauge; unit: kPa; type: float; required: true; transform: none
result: 89 kPa
